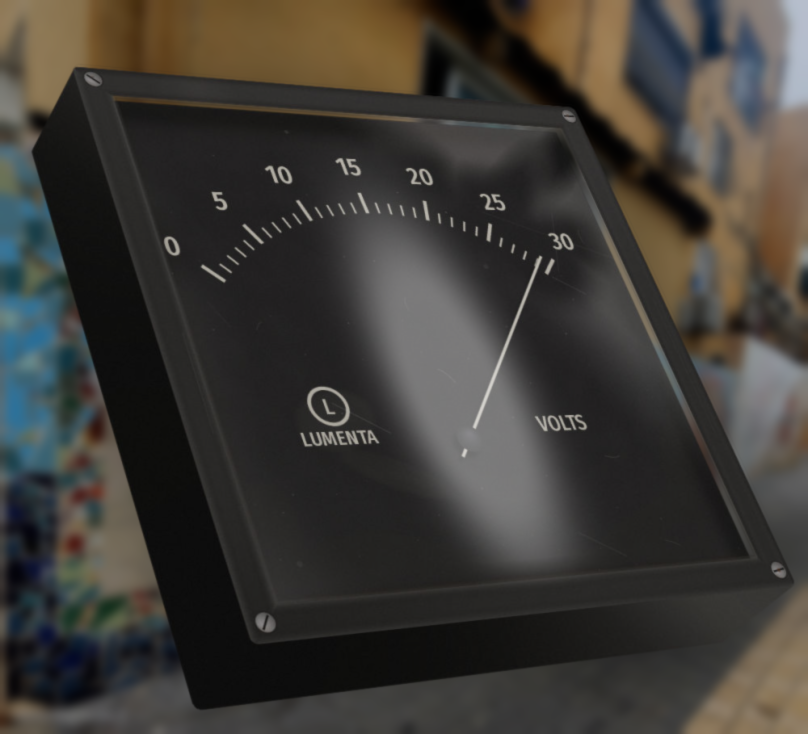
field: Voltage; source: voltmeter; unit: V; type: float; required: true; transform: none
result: 29 V
